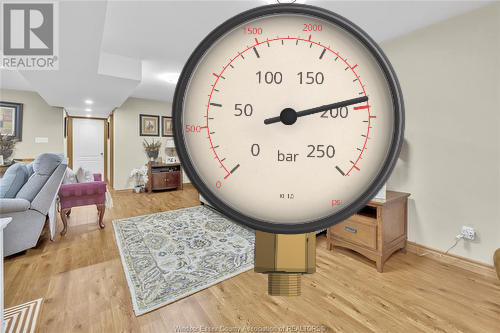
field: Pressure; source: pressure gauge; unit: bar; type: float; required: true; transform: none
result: 195 bar
